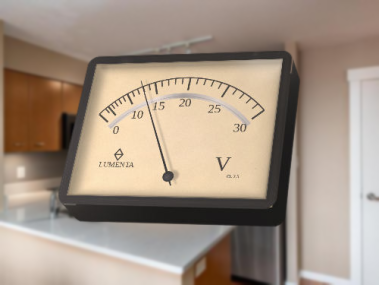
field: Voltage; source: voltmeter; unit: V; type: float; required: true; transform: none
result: 13 V
